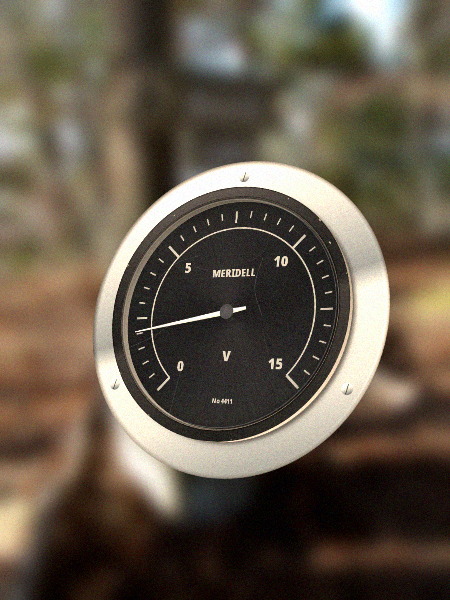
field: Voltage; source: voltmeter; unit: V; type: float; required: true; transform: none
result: 2 V
